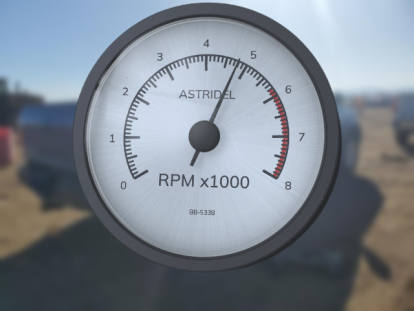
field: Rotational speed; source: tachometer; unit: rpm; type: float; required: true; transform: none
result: 4800 rpm
